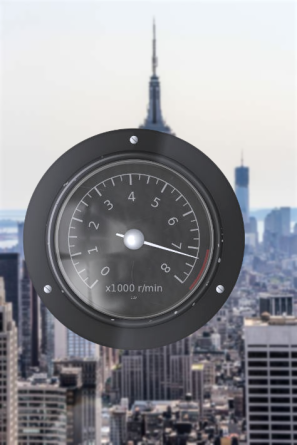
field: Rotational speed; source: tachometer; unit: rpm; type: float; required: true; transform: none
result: 7250 rpm
